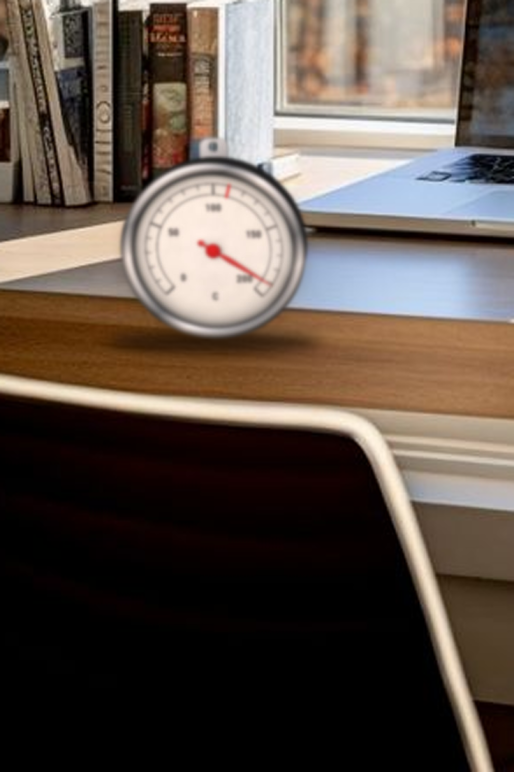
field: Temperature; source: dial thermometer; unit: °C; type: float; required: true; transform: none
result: 190 °C
